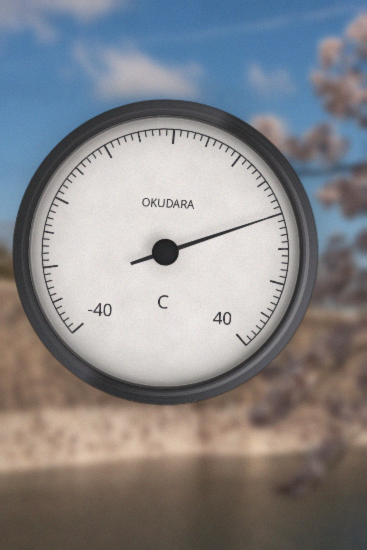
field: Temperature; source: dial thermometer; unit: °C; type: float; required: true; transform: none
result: 20 °C
